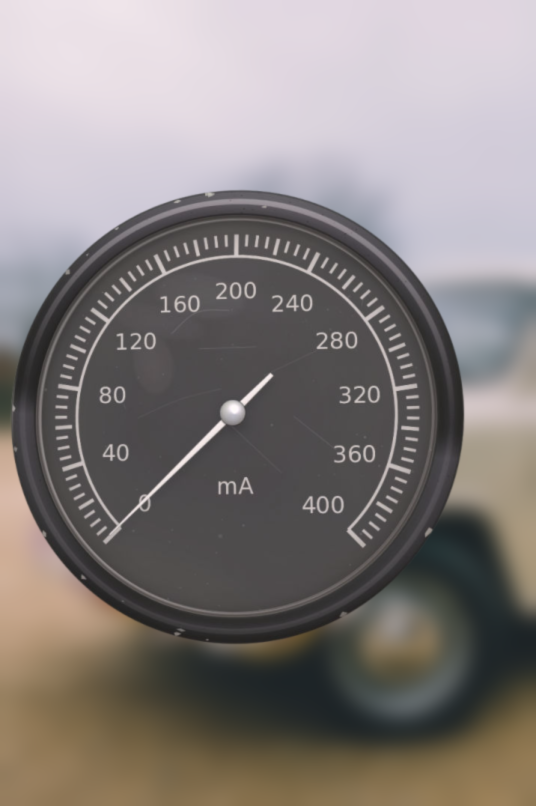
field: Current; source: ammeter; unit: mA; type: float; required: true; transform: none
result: 0 mA
